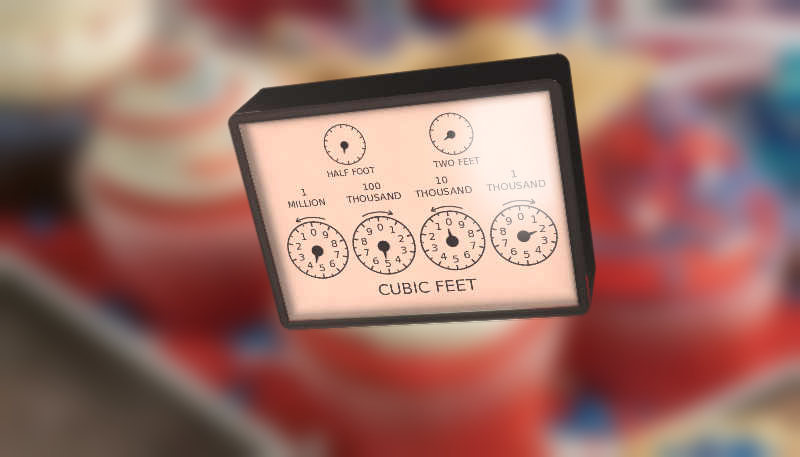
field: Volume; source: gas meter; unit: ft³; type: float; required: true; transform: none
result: 450200 ft³
